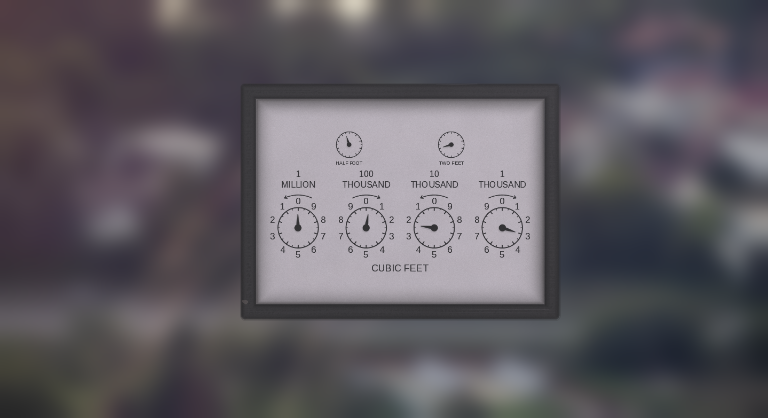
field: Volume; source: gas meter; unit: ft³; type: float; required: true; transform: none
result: 2300 ft³
